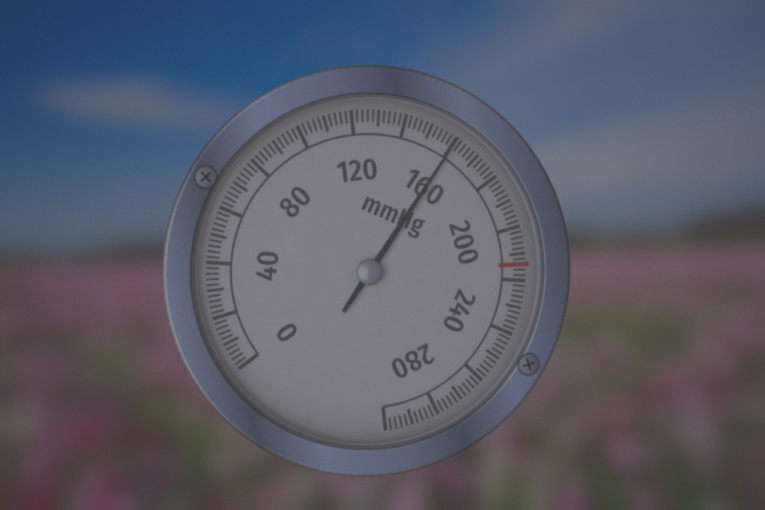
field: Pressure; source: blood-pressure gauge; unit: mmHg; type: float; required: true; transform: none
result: 160 mmHg
